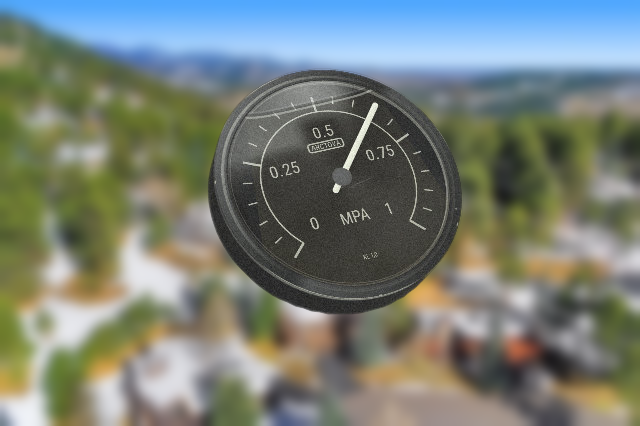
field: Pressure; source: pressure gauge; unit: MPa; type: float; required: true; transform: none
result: 0.65 MPa
